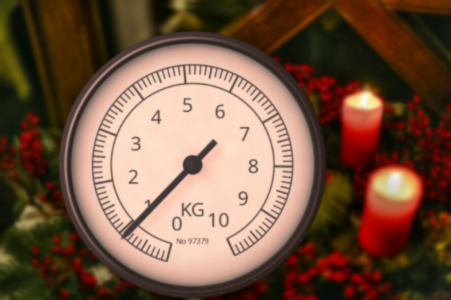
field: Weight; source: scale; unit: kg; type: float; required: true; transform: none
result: 0.9 kg
